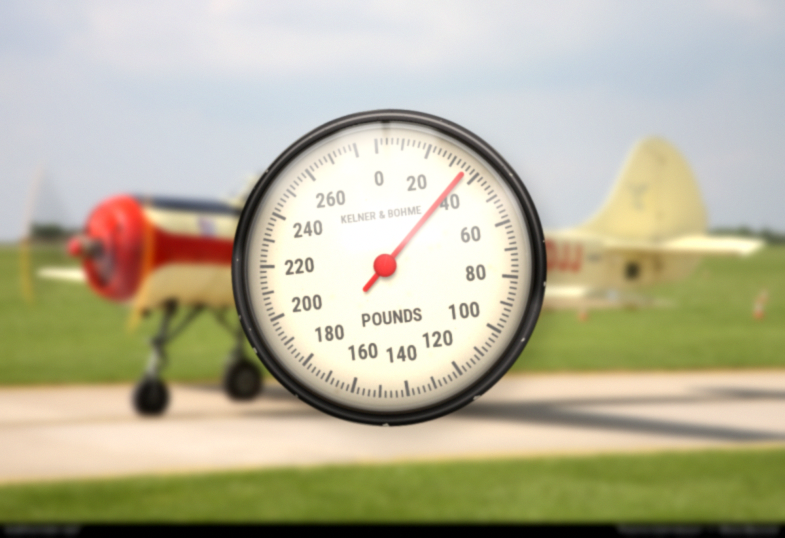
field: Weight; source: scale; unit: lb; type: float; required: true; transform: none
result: 36 lb
